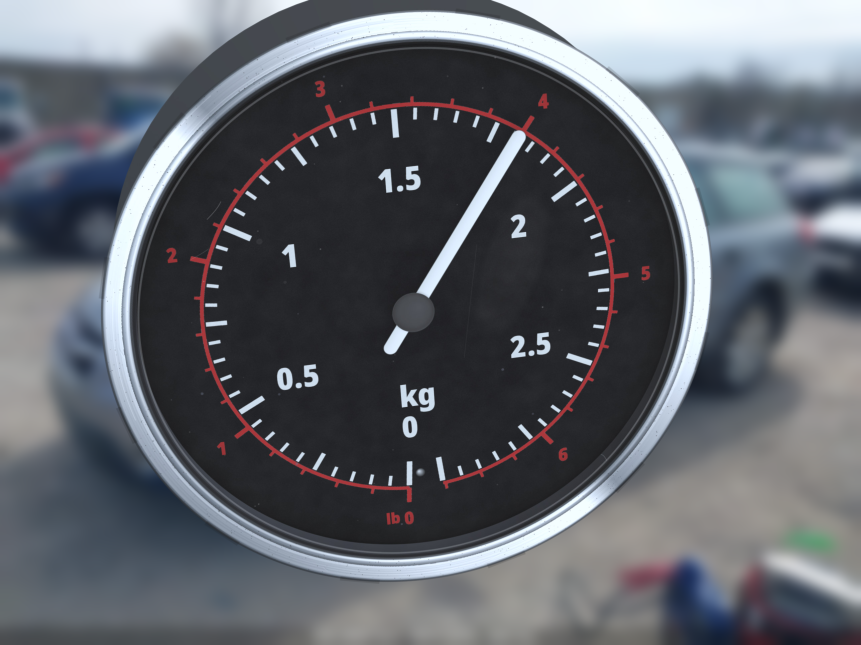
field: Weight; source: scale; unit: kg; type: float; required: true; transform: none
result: 1.8 kg
